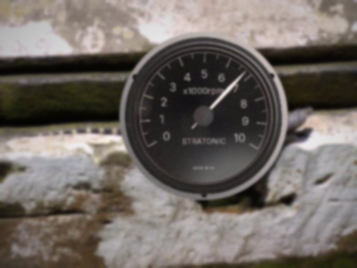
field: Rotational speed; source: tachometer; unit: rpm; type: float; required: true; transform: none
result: 6750 rpm
